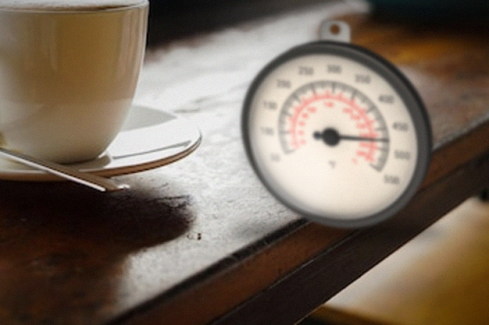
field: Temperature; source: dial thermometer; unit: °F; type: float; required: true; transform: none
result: 475 °F
